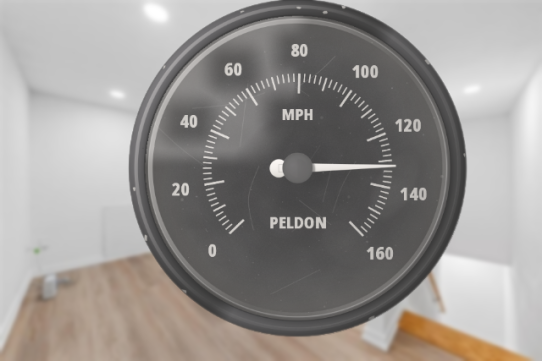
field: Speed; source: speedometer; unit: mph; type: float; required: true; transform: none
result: 132 mph
